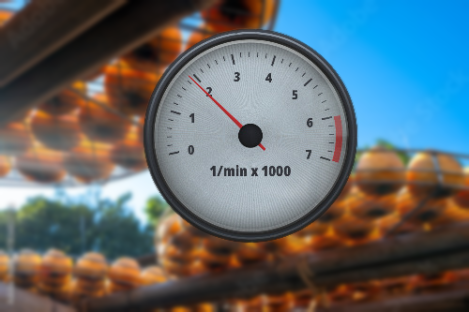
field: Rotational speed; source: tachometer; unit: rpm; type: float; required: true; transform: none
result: 1900 rpm
